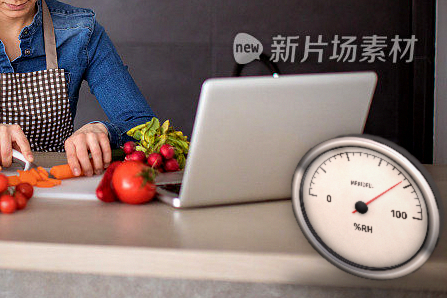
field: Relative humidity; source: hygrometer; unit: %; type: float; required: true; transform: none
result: 76 %
